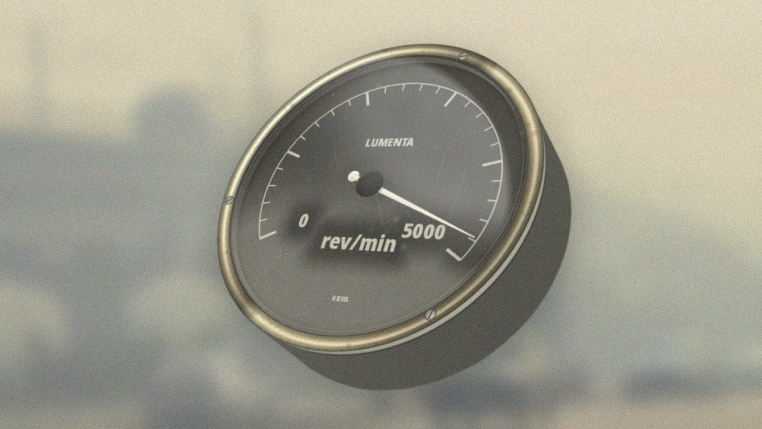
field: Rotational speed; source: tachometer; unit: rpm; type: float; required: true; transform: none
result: 4800 rpm
